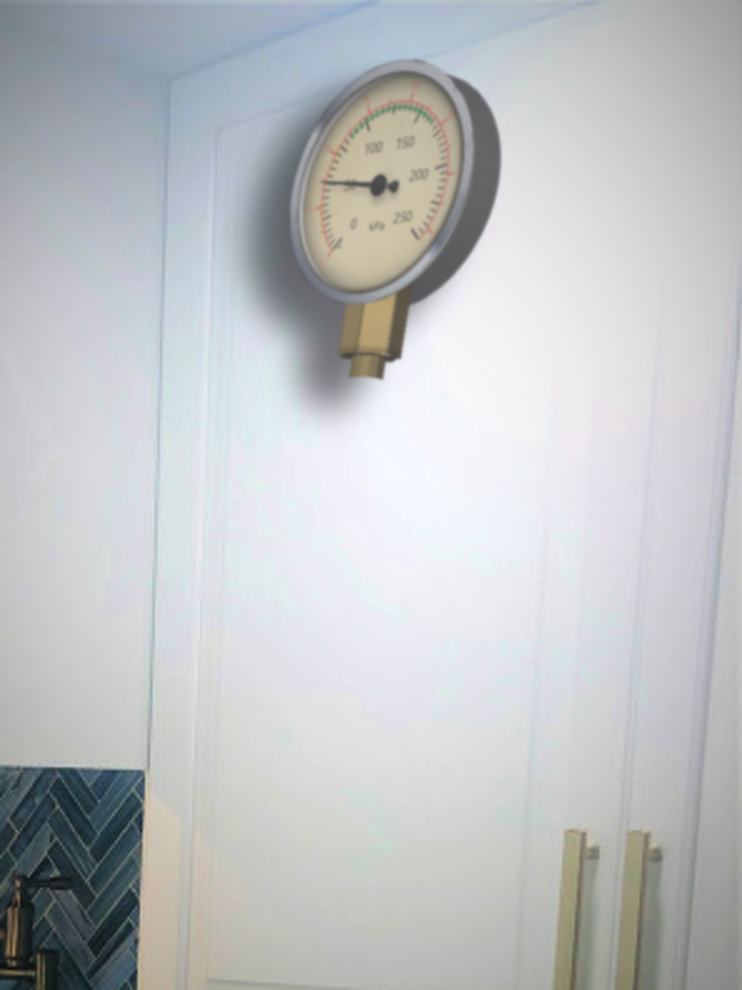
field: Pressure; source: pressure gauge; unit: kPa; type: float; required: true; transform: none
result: 50 kPa
